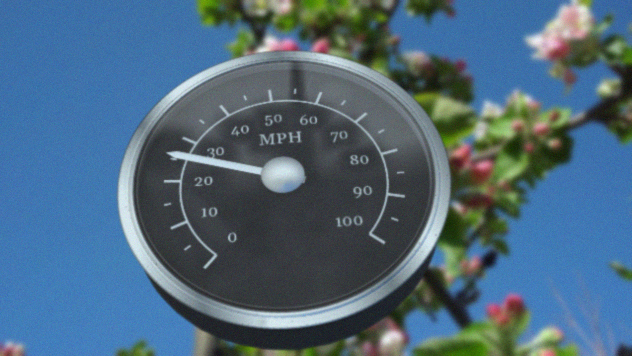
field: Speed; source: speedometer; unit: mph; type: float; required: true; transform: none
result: 25 mph
